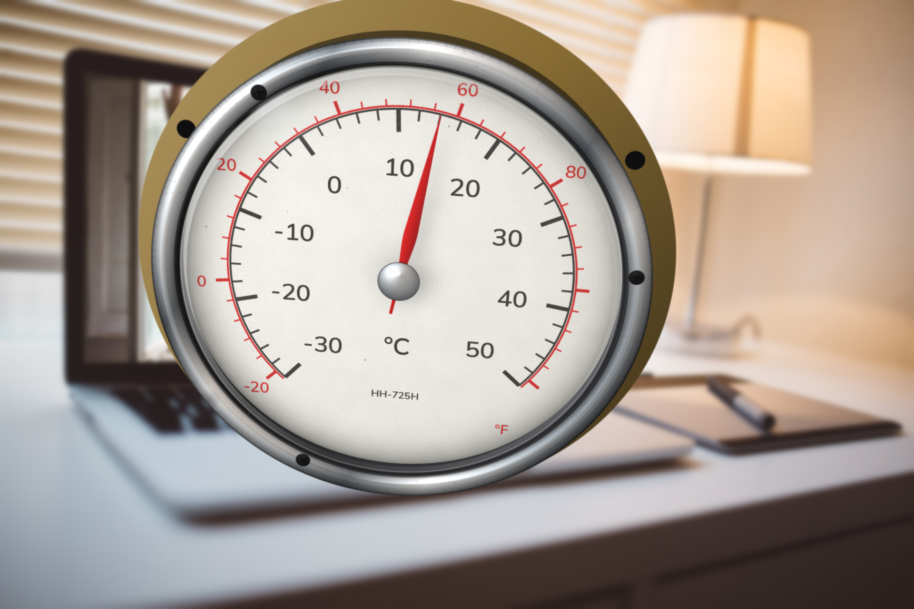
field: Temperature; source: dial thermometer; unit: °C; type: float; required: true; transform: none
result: 14 °C
